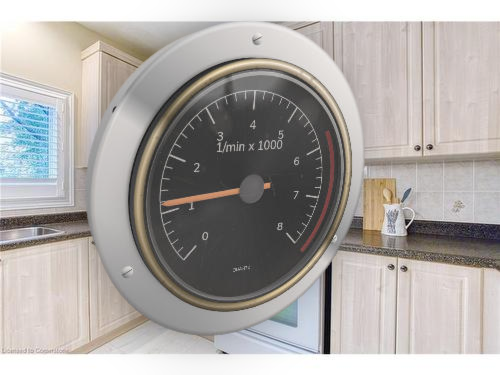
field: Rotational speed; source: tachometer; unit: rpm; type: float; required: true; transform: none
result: 1200 rpm
